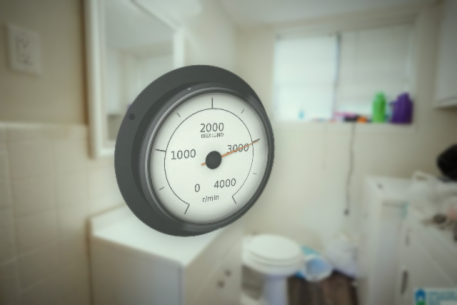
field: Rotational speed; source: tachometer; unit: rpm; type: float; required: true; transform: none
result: 3000 rpm
